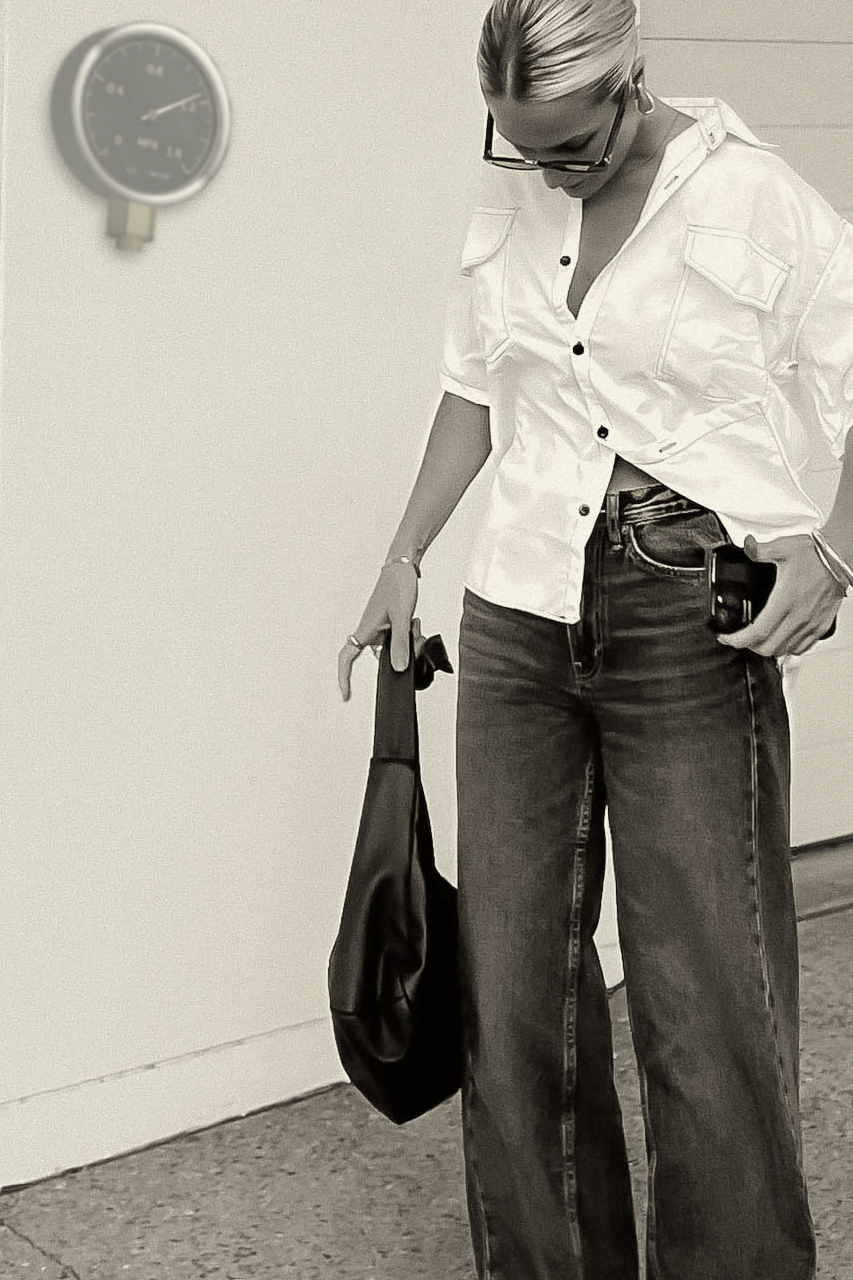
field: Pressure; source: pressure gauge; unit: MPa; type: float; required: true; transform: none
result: 1.15 MPa
